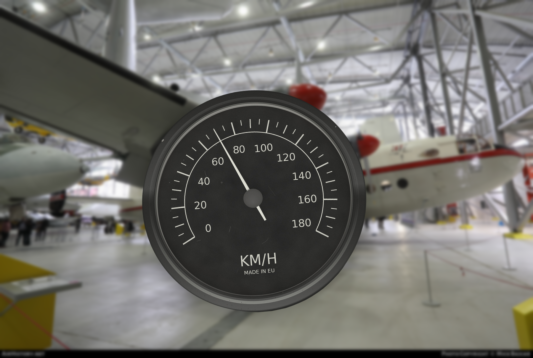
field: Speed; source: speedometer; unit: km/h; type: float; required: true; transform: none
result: 70 km/h
